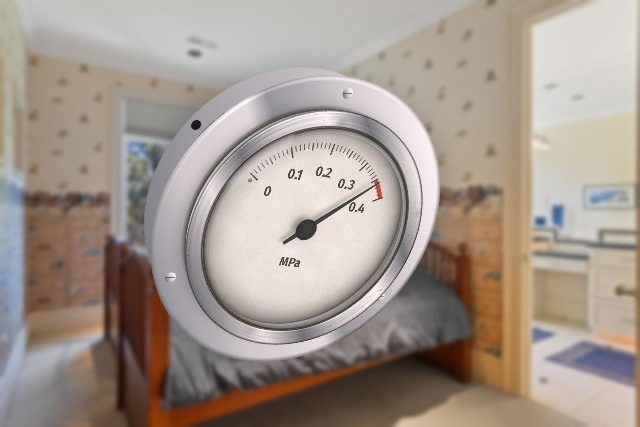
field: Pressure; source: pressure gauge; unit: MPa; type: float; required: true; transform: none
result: 0.35 MPa
